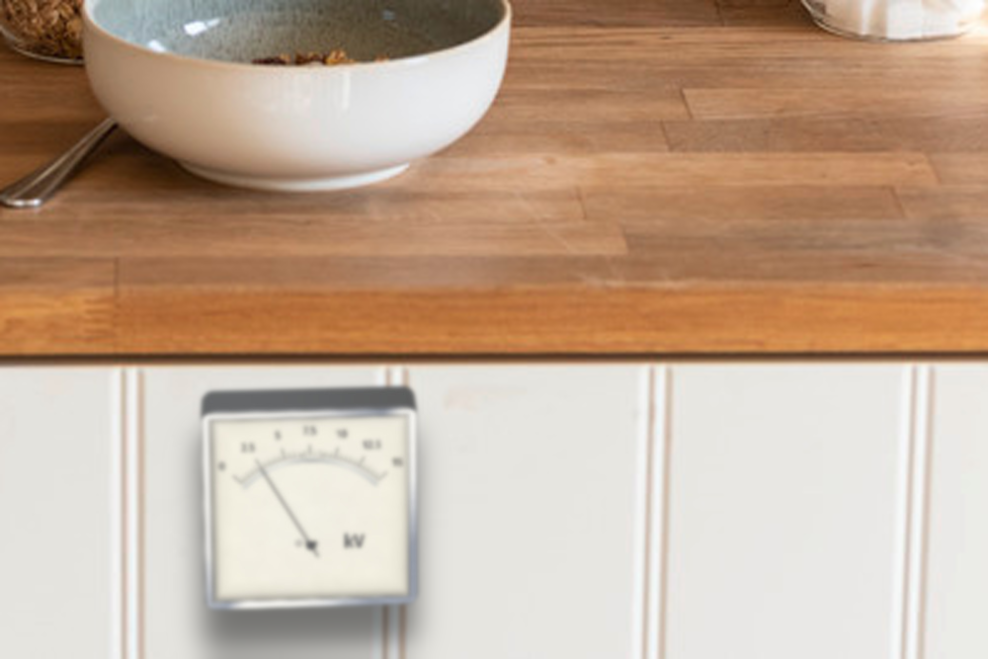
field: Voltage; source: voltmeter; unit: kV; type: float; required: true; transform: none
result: 2.5 kV
